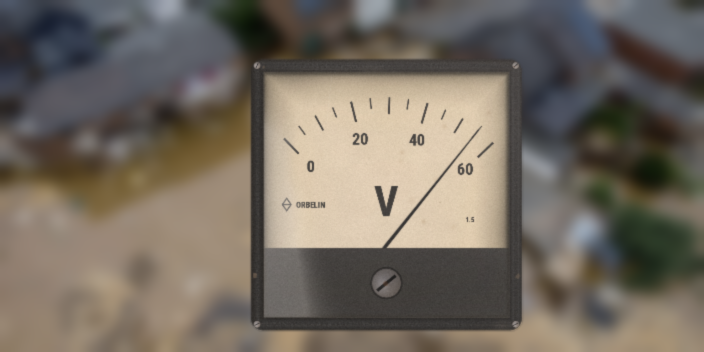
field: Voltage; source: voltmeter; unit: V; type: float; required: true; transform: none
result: 55 V
